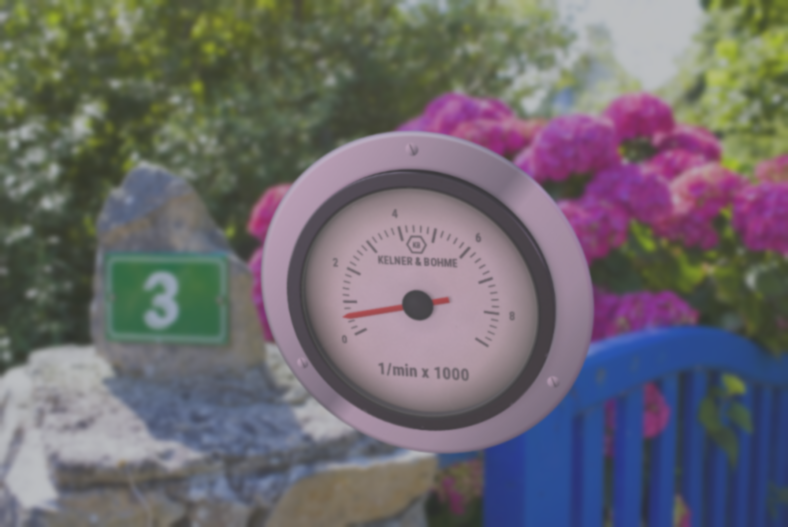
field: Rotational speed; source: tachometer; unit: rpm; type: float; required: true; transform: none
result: 600 rpm
